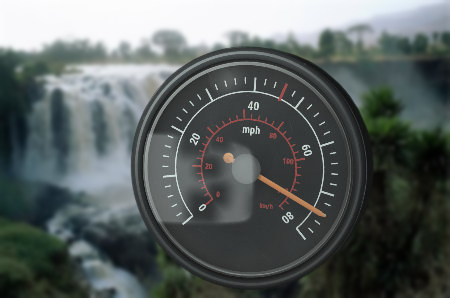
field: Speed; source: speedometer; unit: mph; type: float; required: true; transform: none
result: 74 mph
